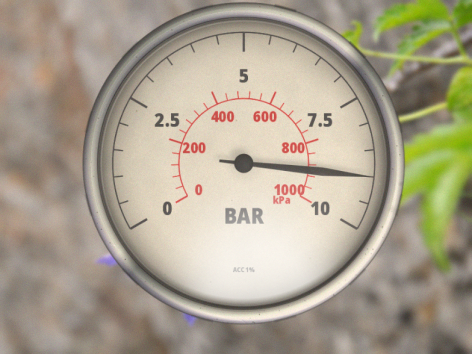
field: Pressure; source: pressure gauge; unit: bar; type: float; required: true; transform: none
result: 9 bar
